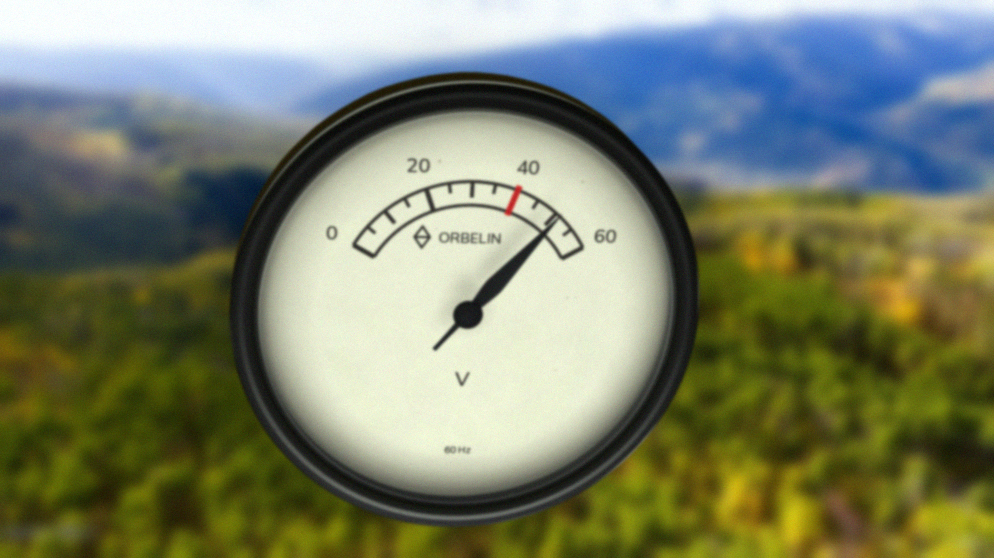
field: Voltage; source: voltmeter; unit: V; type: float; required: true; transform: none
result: 50 V
